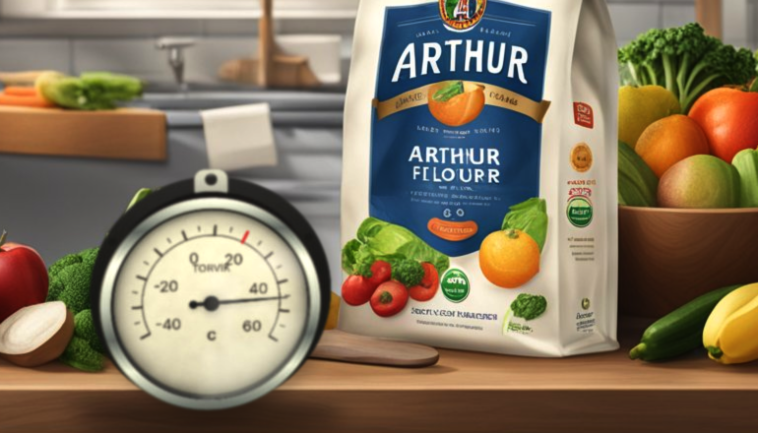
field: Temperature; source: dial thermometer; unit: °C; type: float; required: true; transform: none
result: 45 °C
